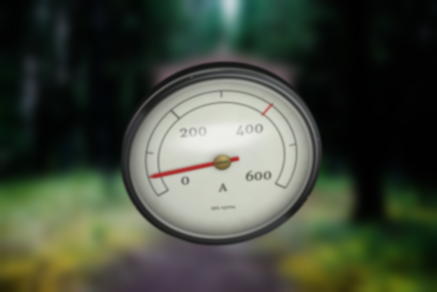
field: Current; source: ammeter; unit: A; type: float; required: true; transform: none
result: 50 A
